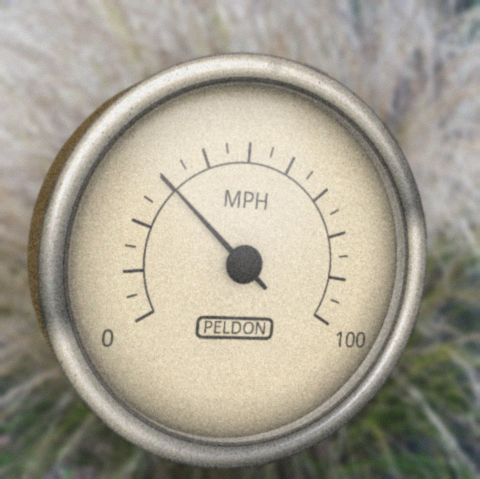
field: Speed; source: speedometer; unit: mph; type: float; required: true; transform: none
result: 30 mph
